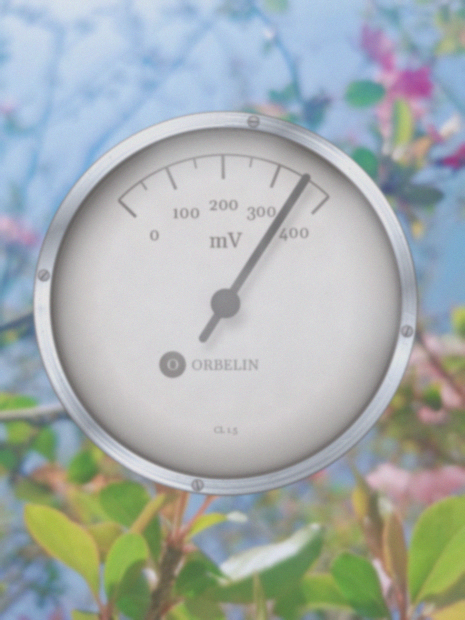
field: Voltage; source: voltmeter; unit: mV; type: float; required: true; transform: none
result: 350 mV
